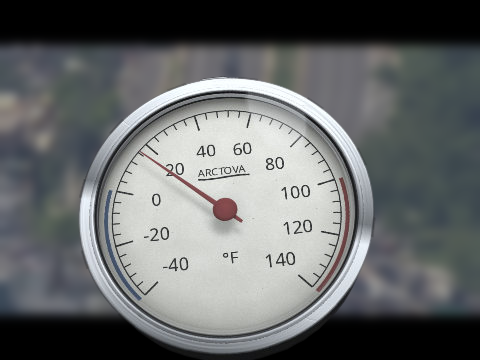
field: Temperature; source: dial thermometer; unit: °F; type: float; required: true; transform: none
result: 16 °F
